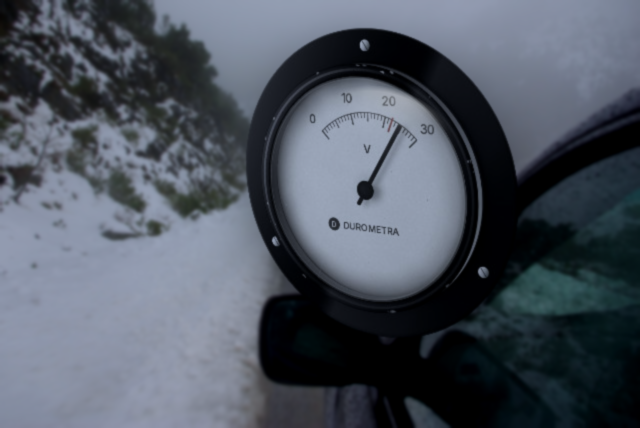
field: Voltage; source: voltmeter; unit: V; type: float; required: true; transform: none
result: 25 V
